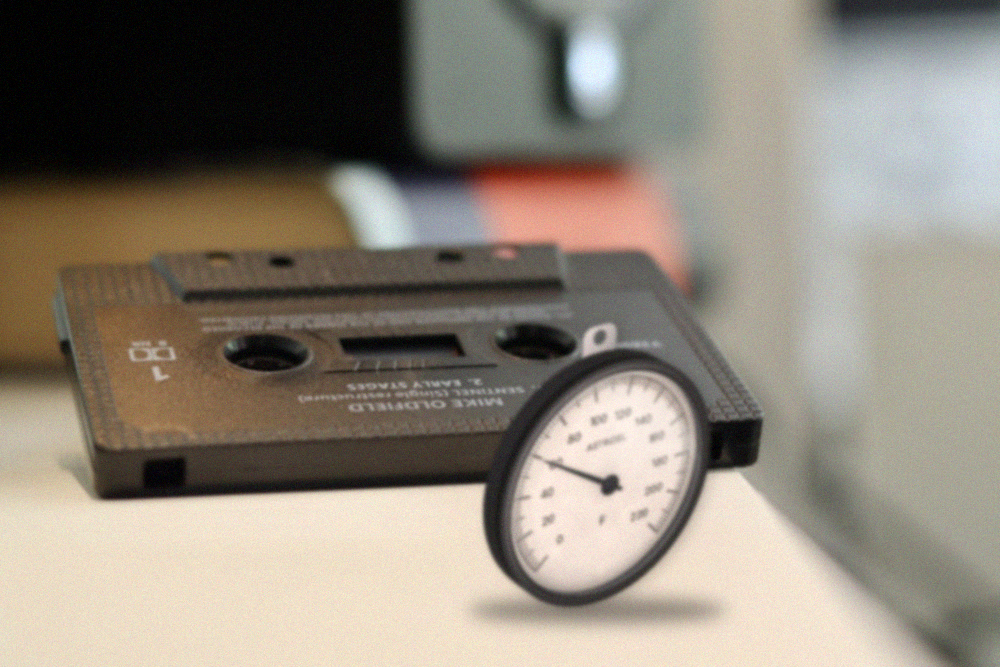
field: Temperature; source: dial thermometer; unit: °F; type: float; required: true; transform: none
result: 60 °F
